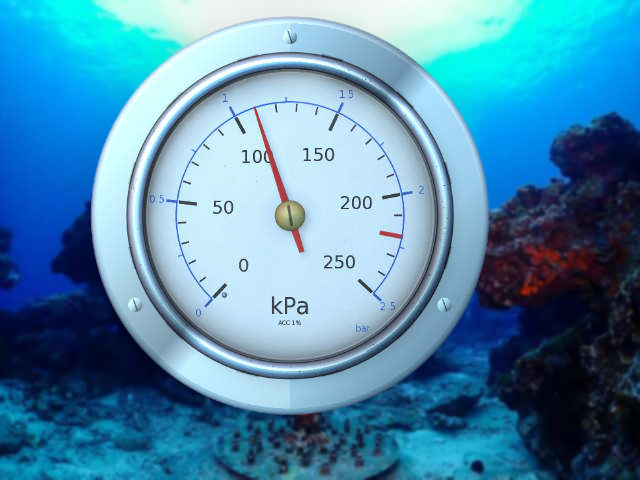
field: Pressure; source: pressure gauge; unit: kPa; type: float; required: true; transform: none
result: 110 kPa
